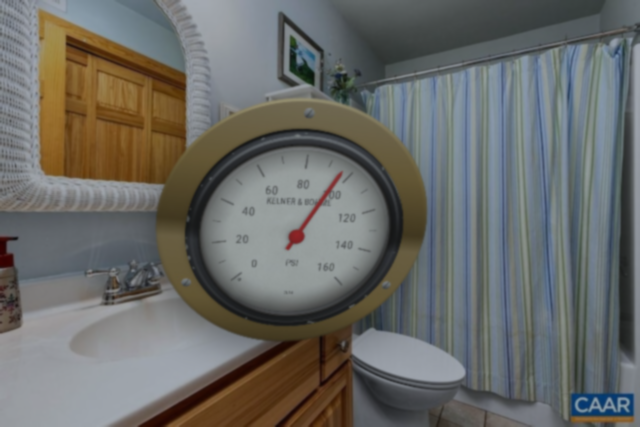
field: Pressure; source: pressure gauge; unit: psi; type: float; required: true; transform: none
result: 95 psi
